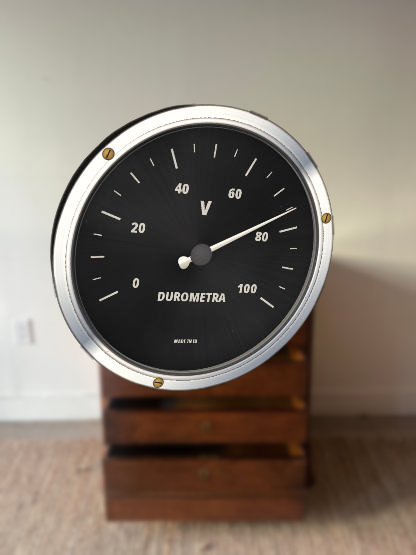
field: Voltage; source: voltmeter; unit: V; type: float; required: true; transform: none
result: 75 V
